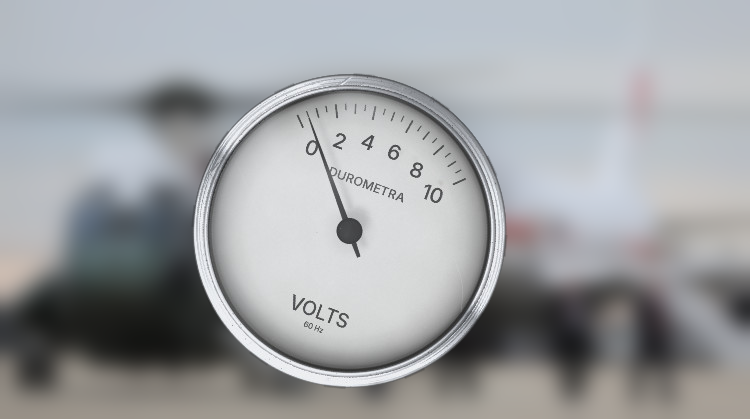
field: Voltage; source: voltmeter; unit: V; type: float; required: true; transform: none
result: 0.5 V
